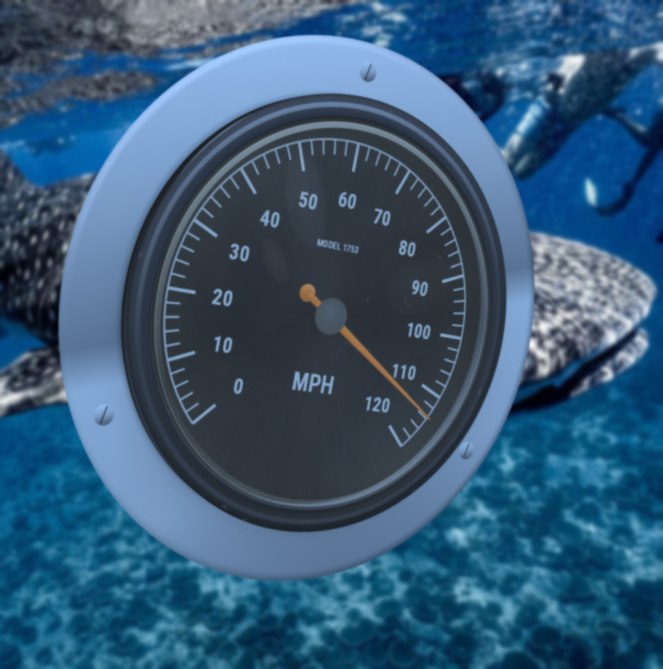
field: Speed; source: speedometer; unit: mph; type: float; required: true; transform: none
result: 114 mph
